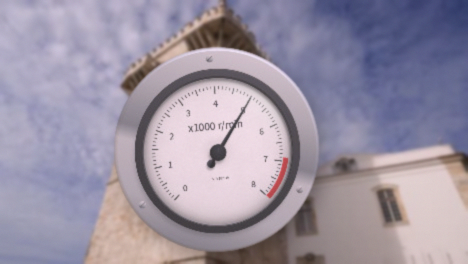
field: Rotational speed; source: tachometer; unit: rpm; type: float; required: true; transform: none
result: 5000 rpm
